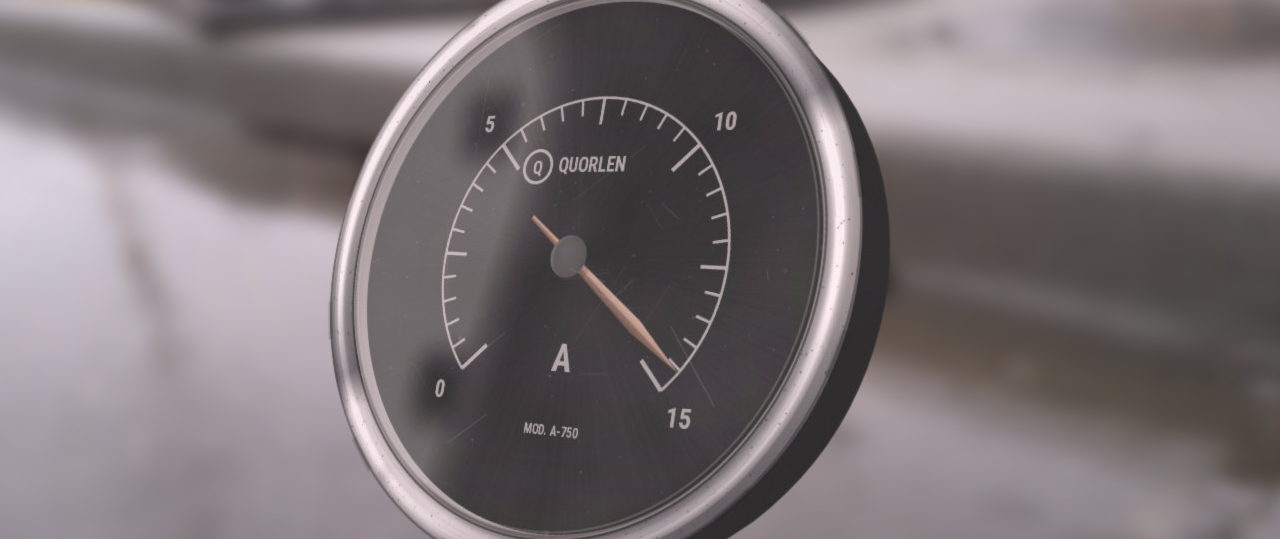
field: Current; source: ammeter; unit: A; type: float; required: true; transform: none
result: 14.5 A
